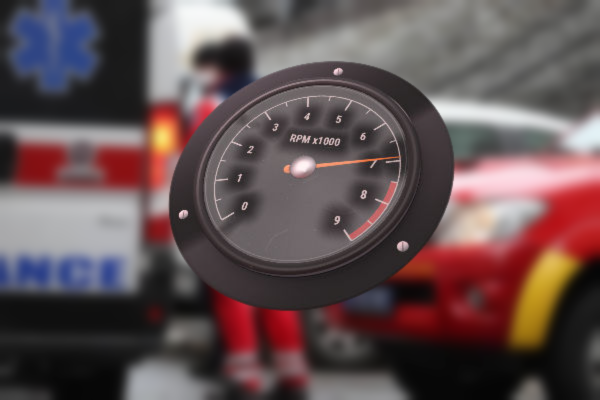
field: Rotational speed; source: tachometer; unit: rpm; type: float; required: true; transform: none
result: 7000 rpm
